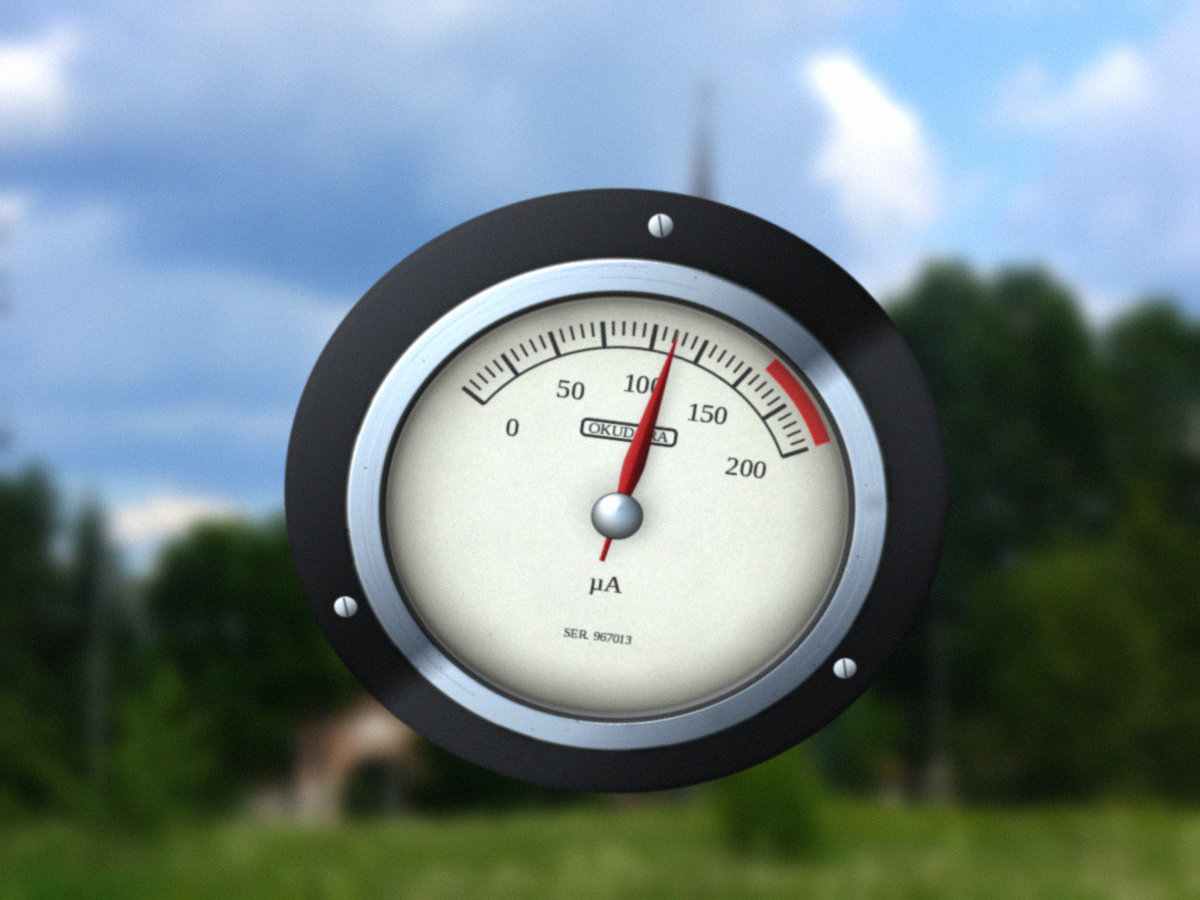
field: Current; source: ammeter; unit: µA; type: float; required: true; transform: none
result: 110 µA
